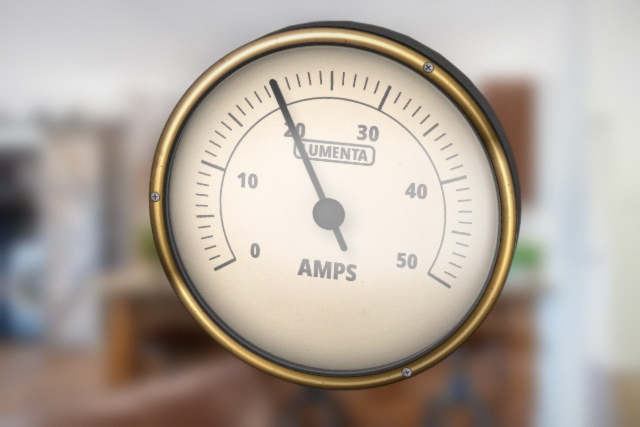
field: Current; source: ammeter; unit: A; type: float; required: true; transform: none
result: 20 A
